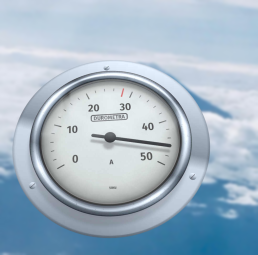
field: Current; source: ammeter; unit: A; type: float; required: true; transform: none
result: 46 A
